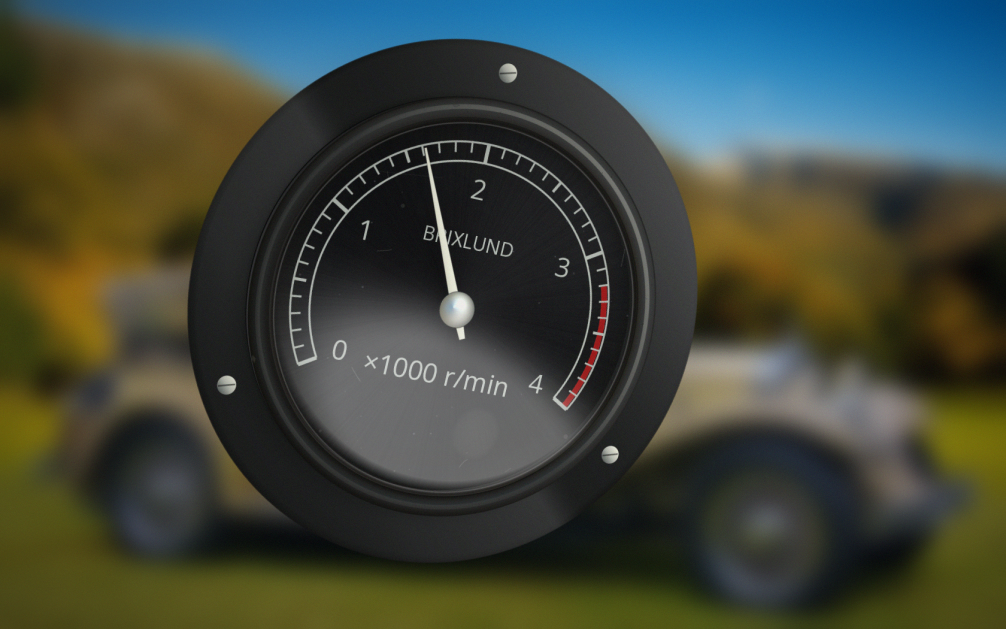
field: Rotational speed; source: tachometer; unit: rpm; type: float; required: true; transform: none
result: 1600 rpm
